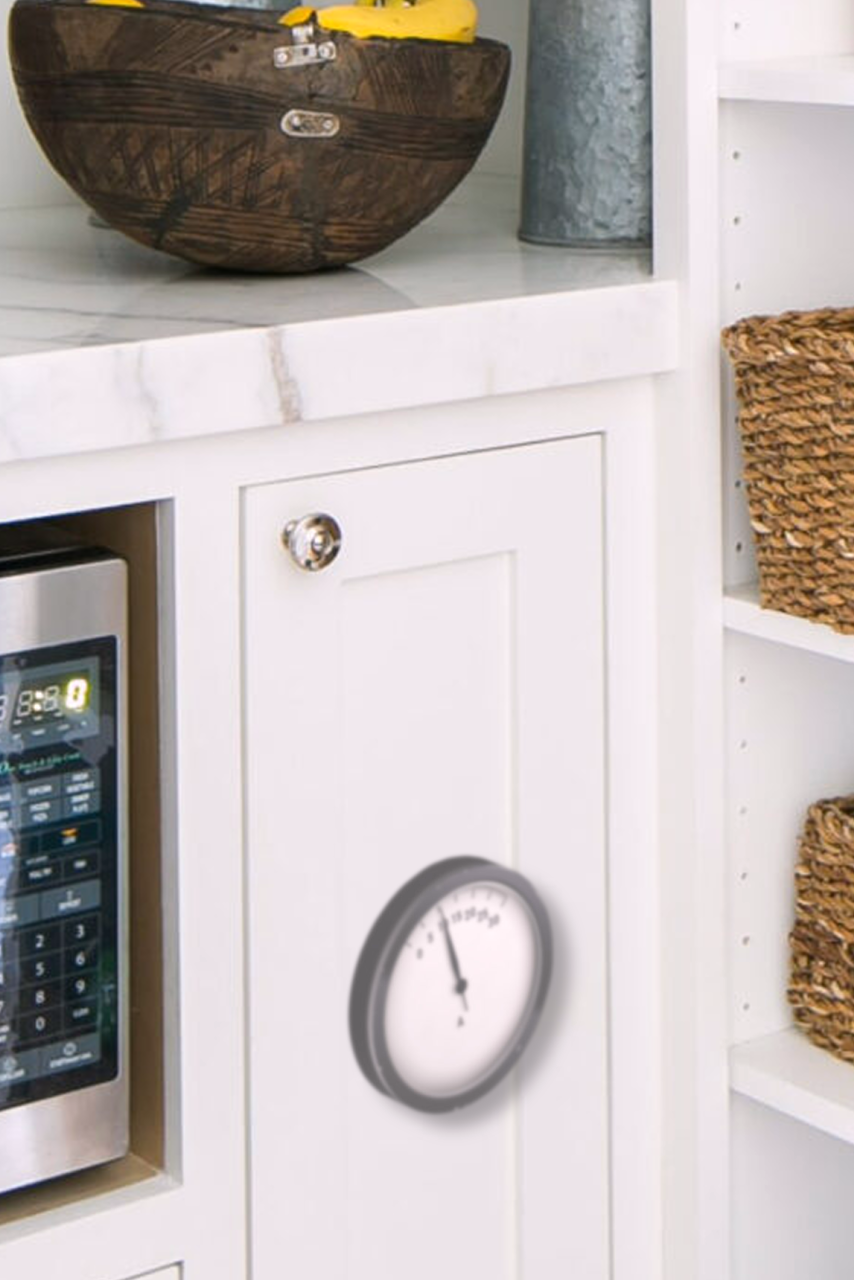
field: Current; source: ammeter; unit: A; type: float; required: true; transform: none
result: 10 A
